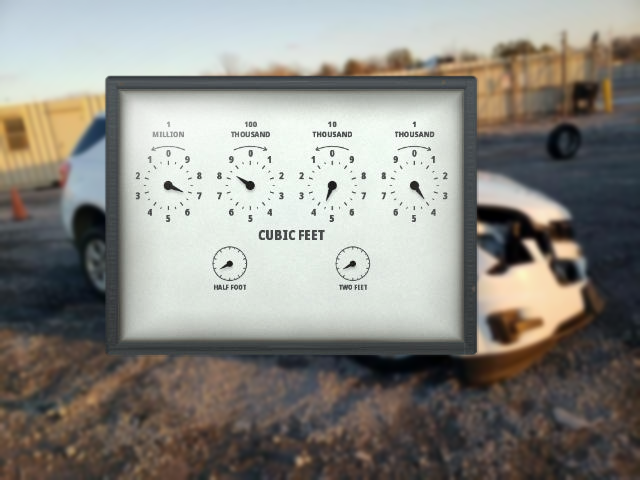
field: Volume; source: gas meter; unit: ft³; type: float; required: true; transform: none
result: 684400 ft³
